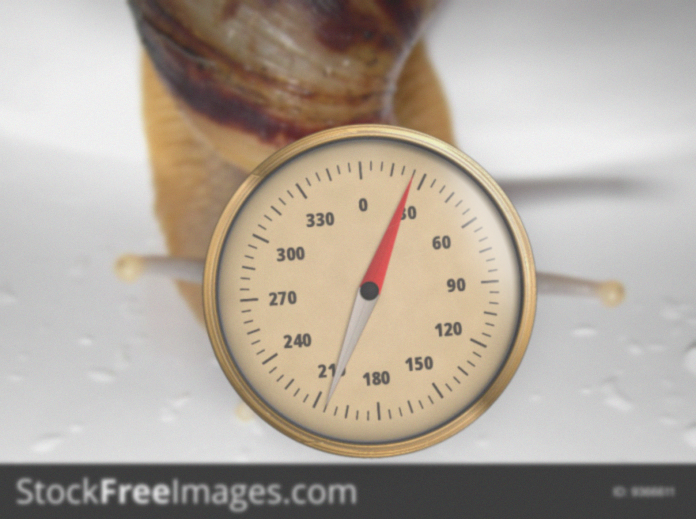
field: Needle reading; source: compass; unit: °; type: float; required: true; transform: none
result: 25 °
